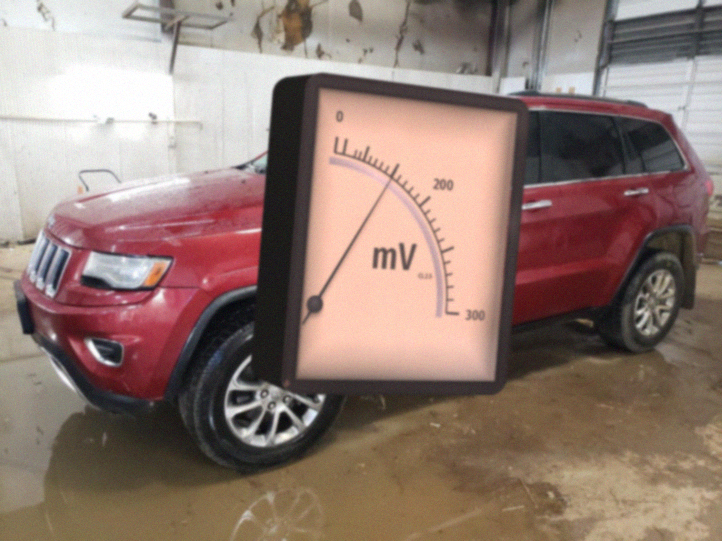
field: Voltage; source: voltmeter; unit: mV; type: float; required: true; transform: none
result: 150 mV
